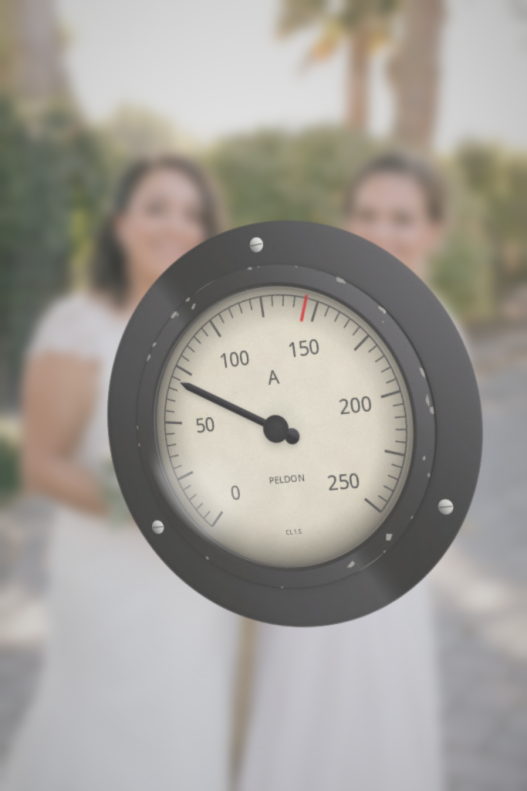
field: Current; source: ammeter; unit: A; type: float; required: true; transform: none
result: 70 A
